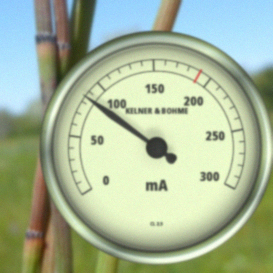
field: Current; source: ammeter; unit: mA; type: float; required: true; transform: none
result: 85 mA
